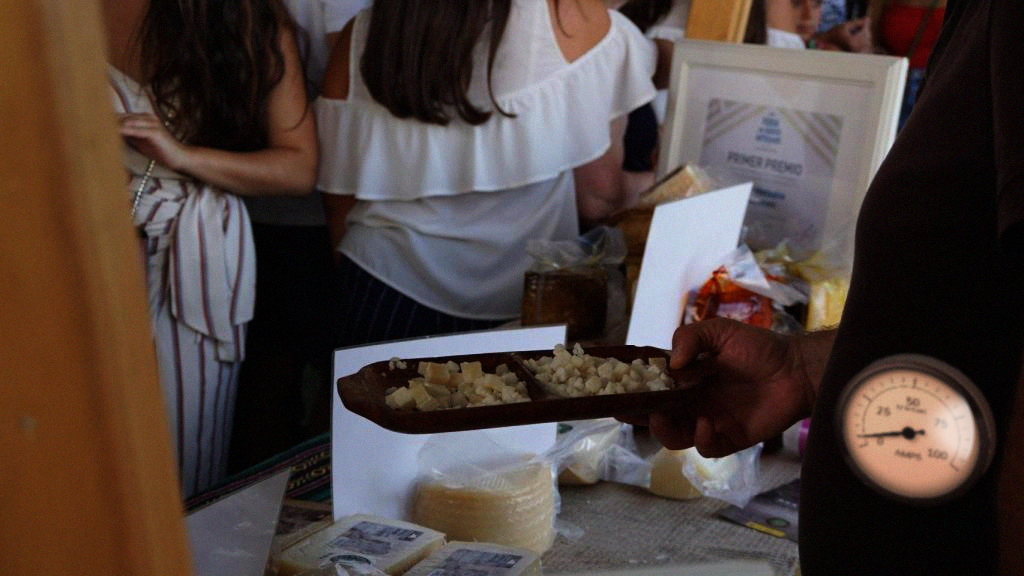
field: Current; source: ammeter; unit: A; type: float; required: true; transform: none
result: 5 A
